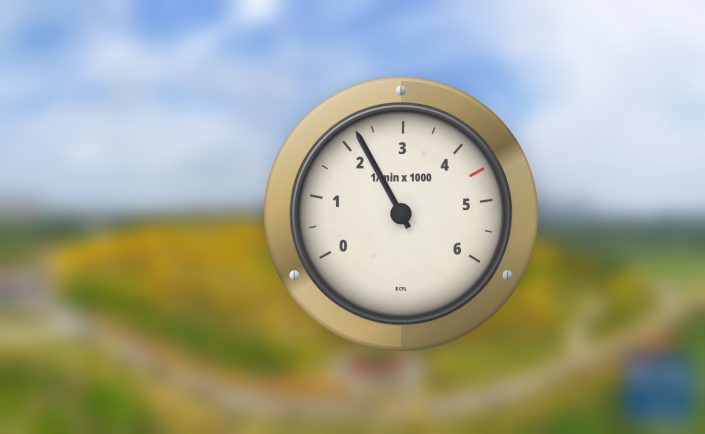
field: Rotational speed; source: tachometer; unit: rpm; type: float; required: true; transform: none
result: 2250 rpm
